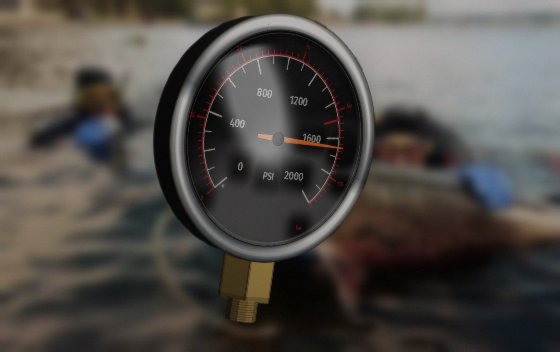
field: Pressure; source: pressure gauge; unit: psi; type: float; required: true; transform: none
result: 1650 psi
